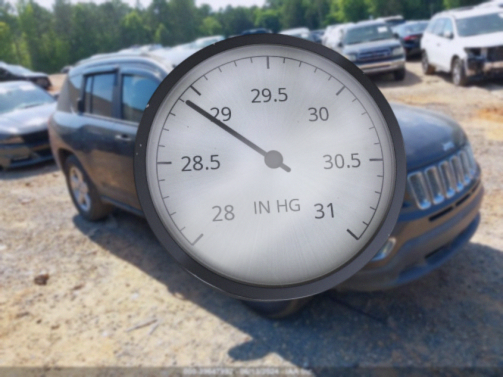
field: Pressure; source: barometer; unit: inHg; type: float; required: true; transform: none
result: 28.9 inHg
